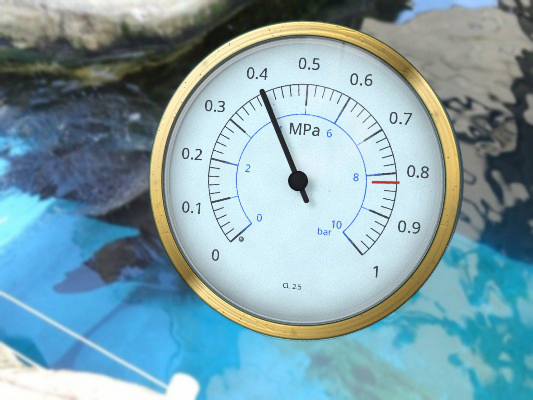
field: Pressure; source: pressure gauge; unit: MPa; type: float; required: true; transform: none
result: 0.4 MPa
